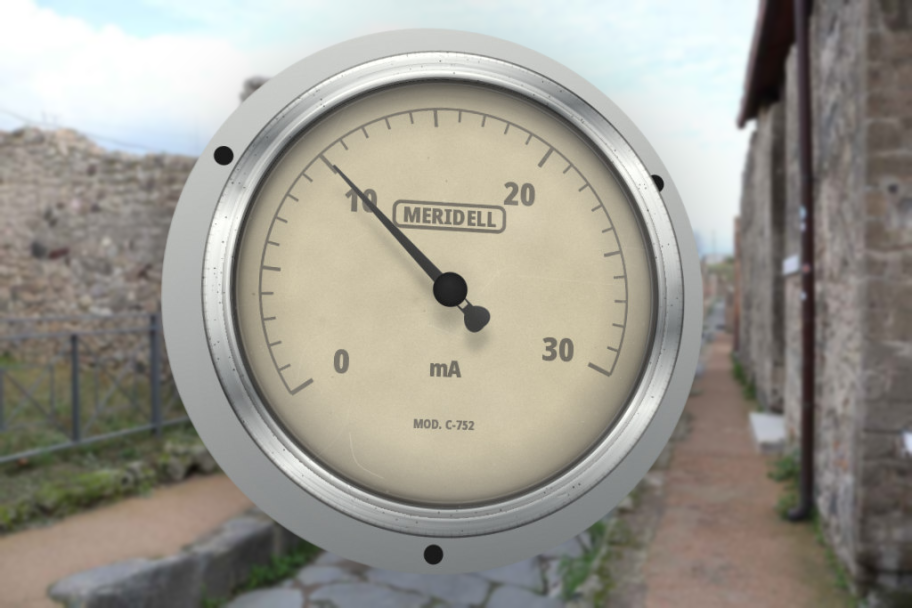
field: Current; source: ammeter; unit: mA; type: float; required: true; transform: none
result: 10 mA
